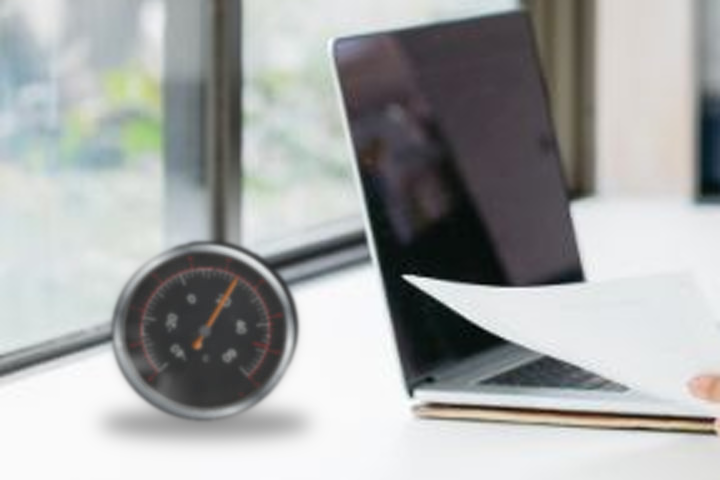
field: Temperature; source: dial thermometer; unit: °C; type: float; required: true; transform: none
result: 20 °C
